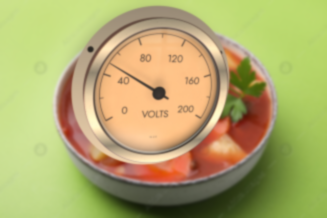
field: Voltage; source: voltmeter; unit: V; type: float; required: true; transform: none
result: 50 V
